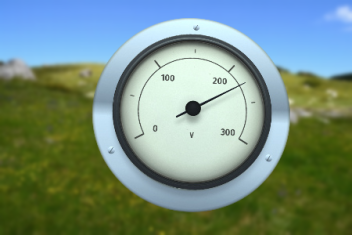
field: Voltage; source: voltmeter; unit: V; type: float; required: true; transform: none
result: 225 V
